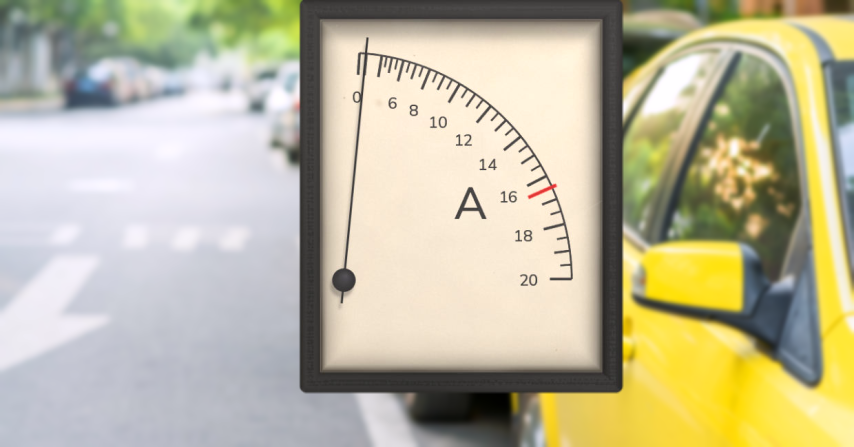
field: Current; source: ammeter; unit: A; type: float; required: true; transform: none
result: 2 A
